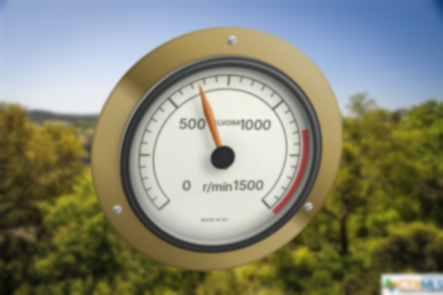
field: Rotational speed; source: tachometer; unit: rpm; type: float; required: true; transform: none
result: 625 rpm
